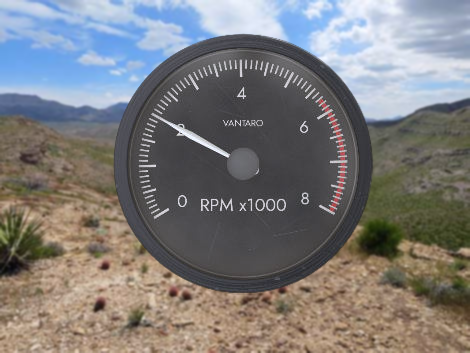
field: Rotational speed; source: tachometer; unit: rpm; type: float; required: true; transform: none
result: 2000 rpm
